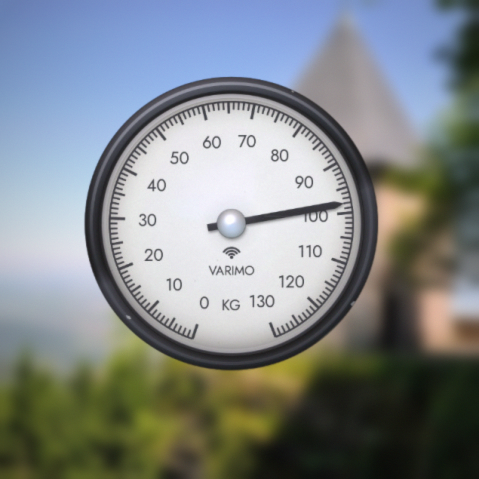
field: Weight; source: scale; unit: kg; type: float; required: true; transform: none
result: 98 kg
